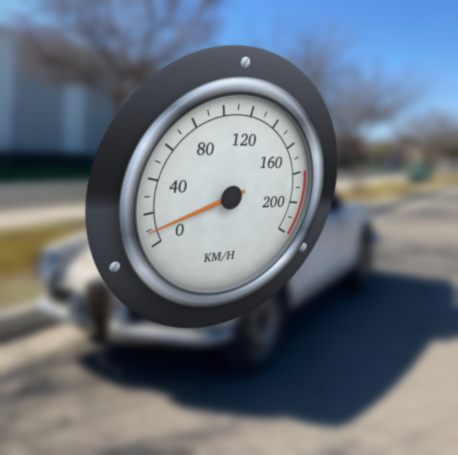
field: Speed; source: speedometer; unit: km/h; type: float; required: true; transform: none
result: 10 km/h
